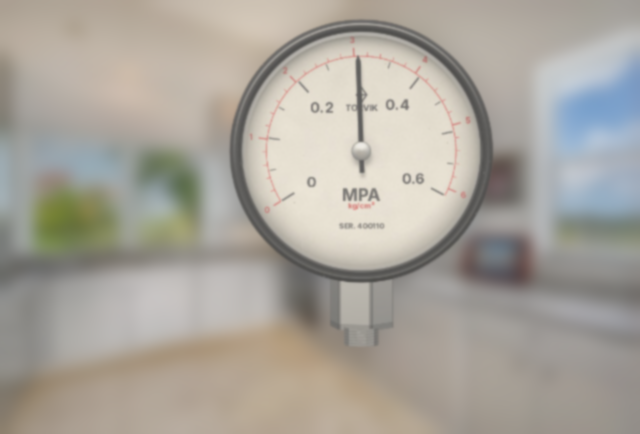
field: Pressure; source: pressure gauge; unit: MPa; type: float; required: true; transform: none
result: 0.3 MPa
